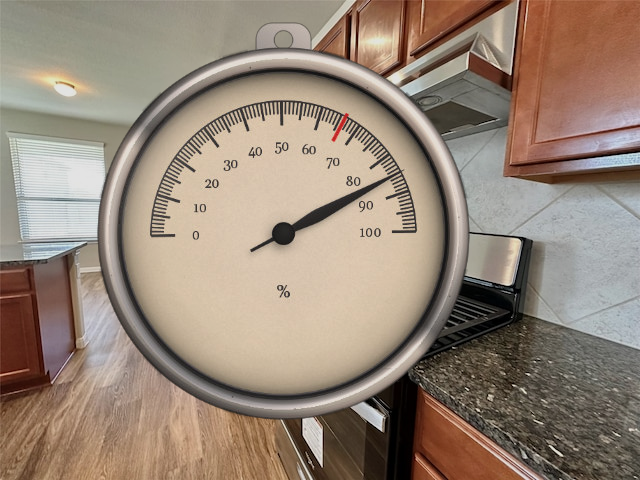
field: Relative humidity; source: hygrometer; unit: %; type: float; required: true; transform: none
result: 85 %
